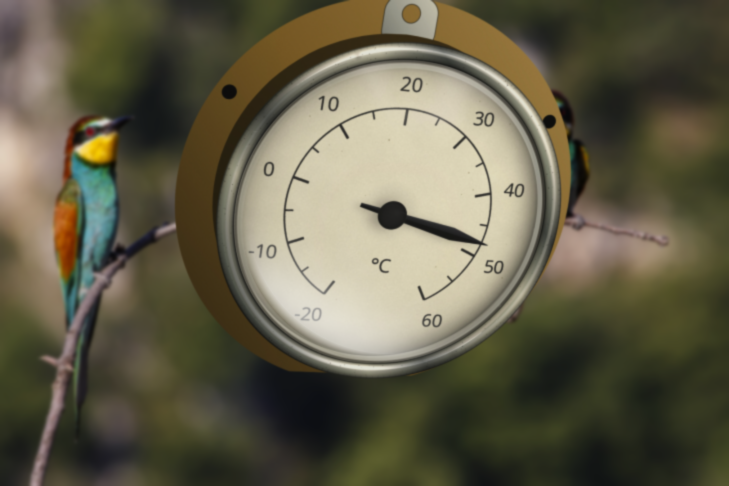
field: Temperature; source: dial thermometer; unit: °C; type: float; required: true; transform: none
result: 47.5 °C
